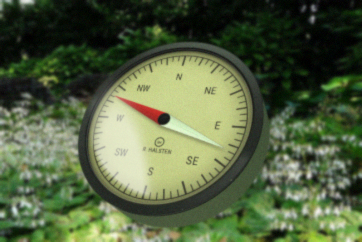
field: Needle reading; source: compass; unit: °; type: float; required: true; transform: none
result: 290 °
